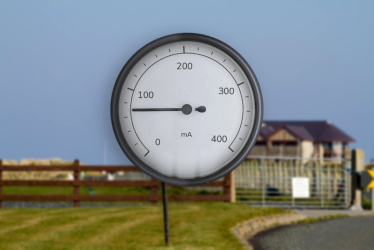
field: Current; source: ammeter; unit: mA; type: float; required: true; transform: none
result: 70 mA
